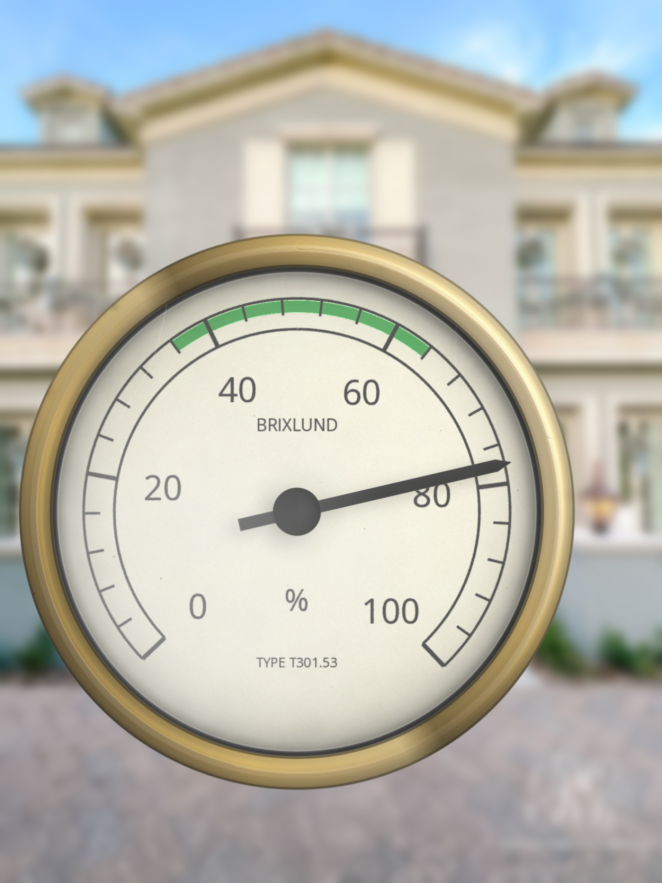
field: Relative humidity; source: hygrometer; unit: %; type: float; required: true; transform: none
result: 78 %
